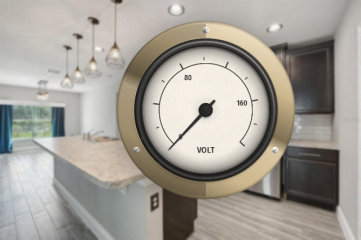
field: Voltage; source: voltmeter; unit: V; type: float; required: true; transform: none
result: 0 V
